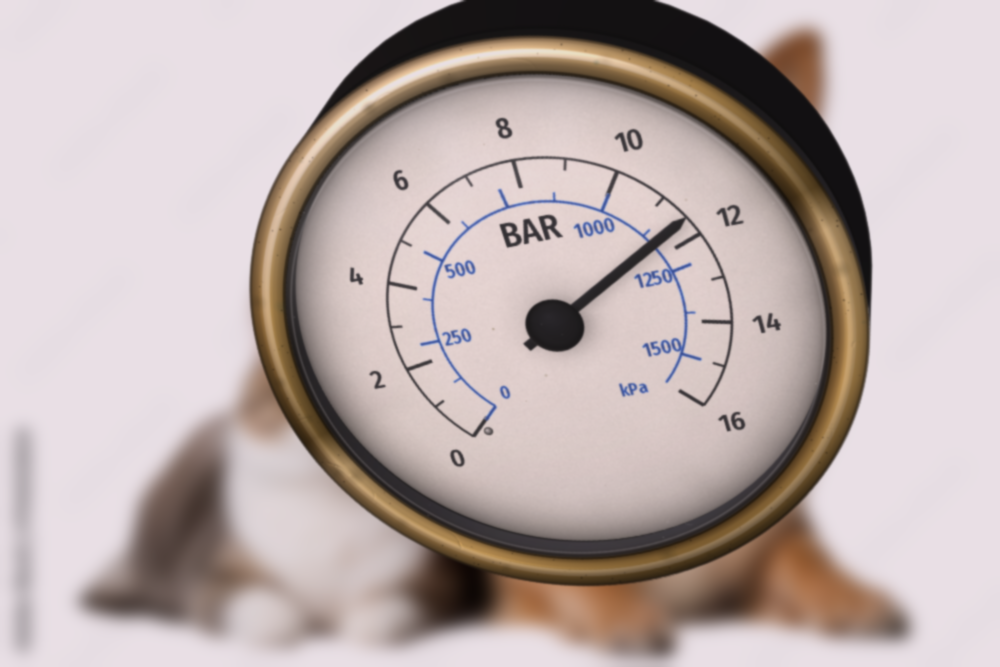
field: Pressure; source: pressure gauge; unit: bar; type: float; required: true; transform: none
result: 11.5 bar
